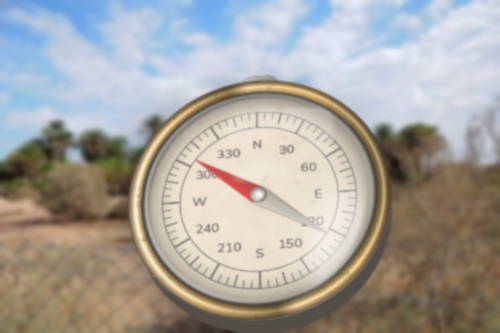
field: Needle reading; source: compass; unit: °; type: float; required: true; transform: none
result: 305 °
